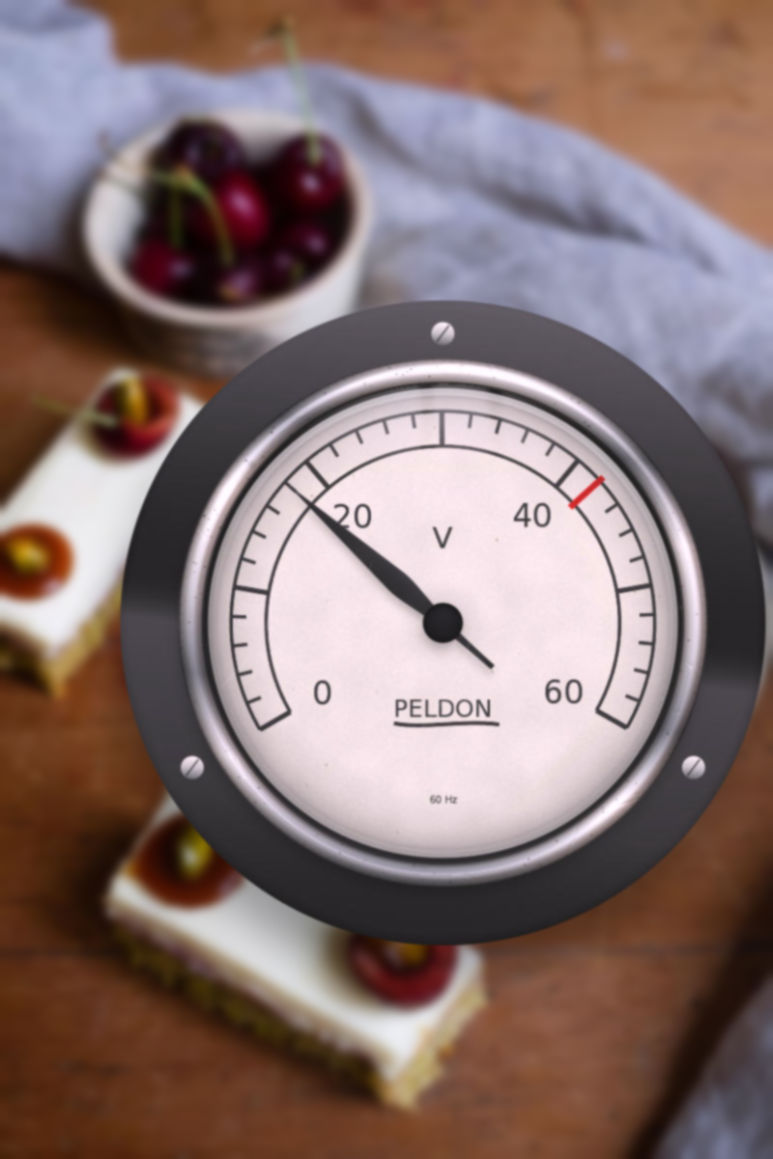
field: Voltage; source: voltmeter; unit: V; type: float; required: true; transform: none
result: 18 V
